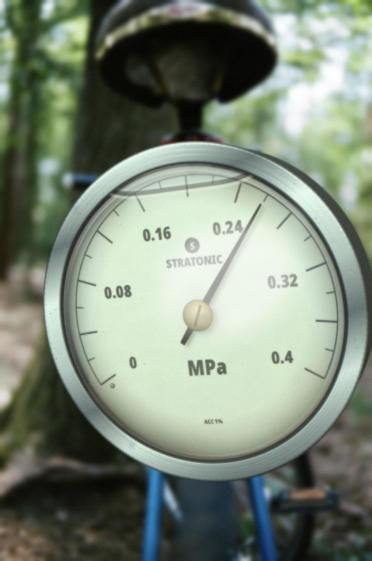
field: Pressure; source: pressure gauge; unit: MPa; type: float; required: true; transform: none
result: 0.26 MPa
